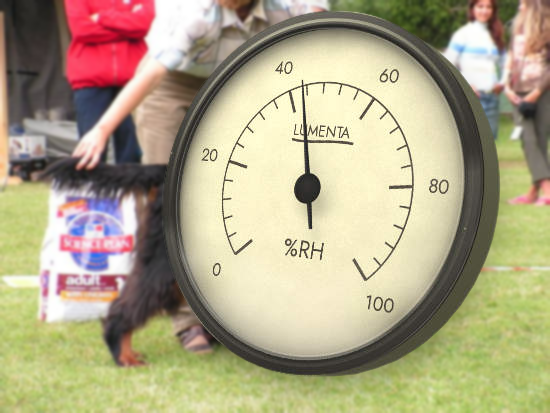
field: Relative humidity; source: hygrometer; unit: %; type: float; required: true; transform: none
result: 44 %
